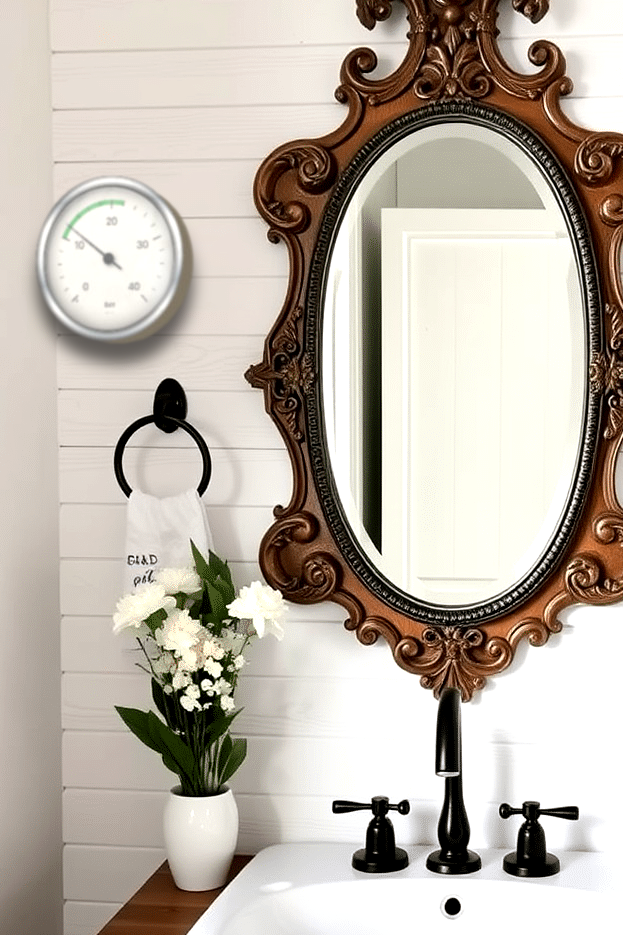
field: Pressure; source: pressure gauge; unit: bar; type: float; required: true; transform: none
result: 12 bar
